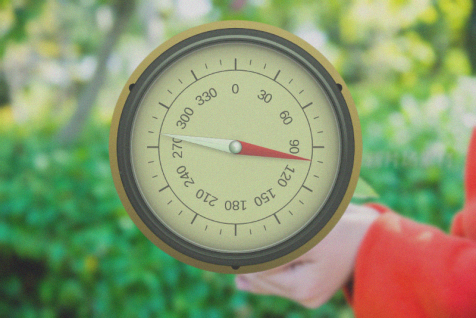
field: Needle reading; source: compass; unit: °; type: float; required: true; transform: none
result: 100 °
